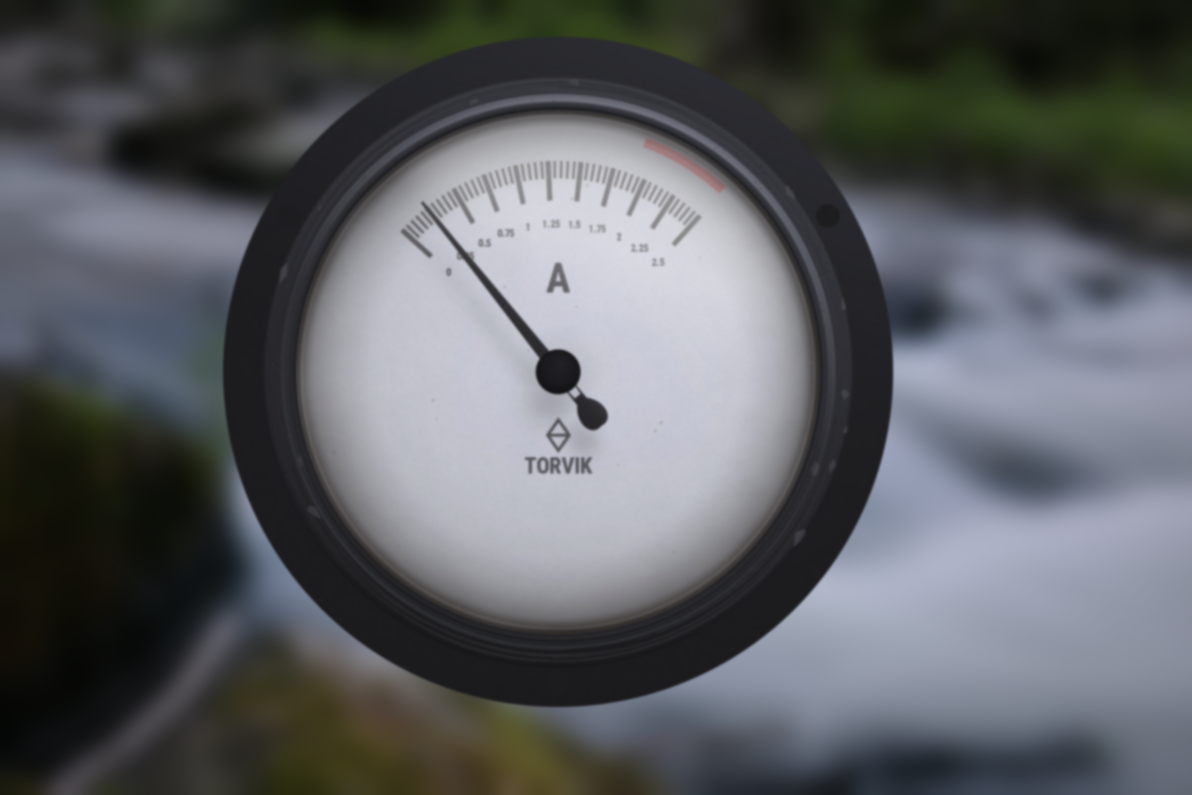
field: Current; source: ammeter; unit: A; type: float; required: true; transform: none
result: 0.25 A
